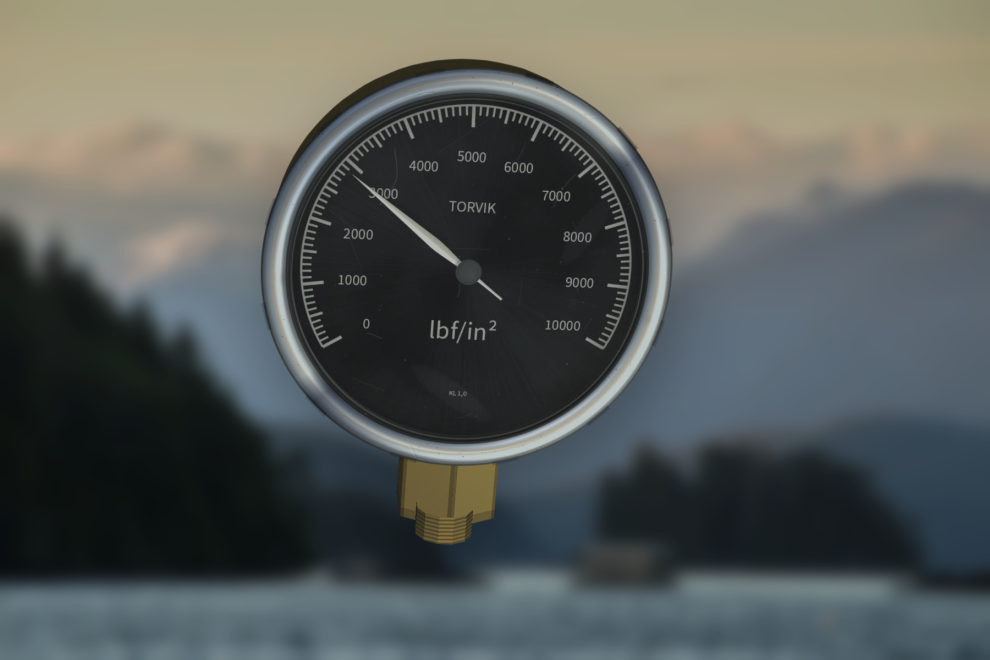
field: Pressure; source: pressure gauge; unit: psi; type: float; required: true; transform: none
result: 2900 psi
